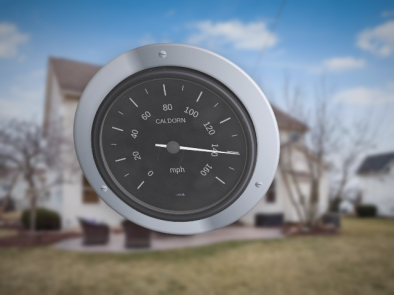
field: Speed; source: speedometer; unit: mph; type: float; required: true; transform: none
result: 140 mph
